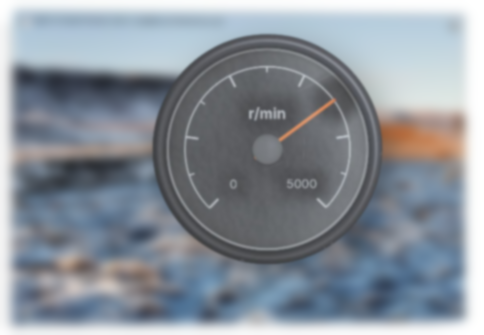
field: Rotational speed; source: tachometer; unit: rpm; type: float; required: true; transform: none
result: 3500 rpm
